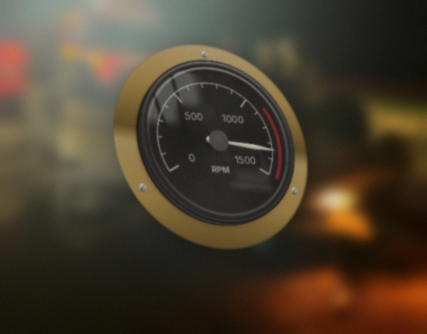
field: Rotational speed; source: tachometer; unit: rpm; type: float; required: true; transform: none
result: 1350 rpm
